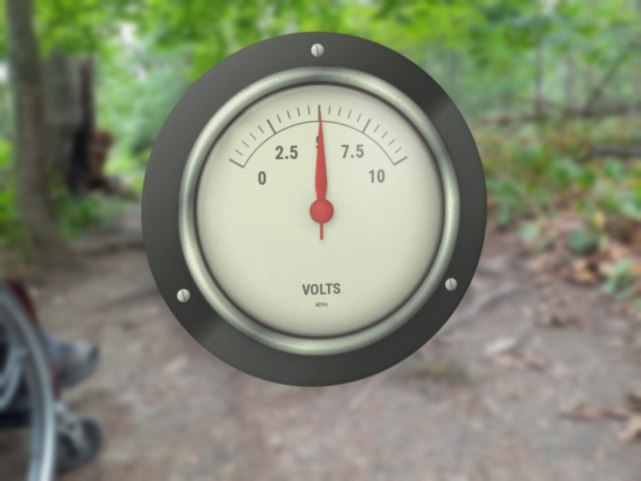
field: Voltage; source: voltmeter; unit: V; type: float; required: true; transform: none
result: 5 V
